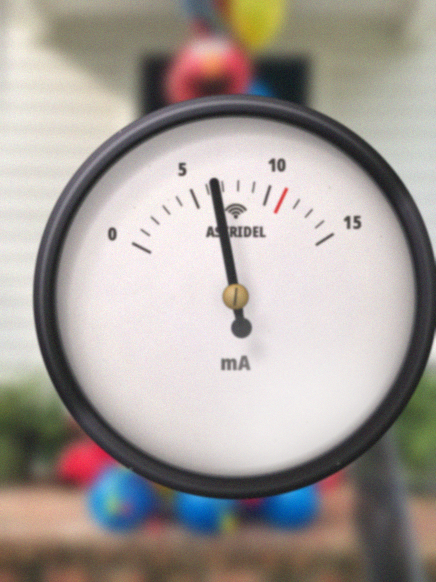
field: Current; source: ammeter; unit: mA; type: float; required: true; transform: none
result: 6.5 mA
